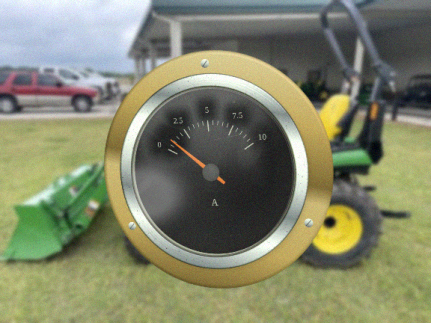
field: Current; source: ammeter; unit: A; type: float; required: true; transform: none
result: 1 A
